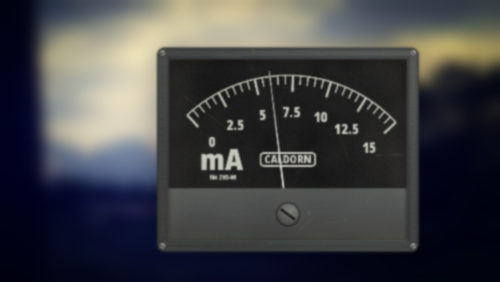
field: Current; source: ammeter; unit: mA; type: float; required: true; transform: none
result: 6 mA
